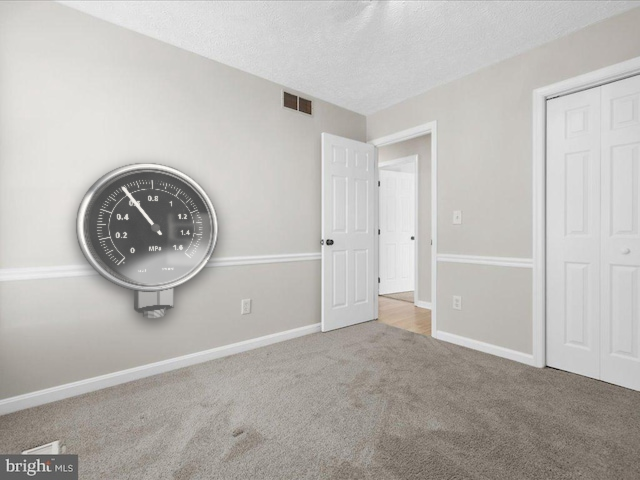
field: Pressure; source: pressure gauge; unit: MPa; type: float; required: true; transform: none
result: 0.6 MPa
